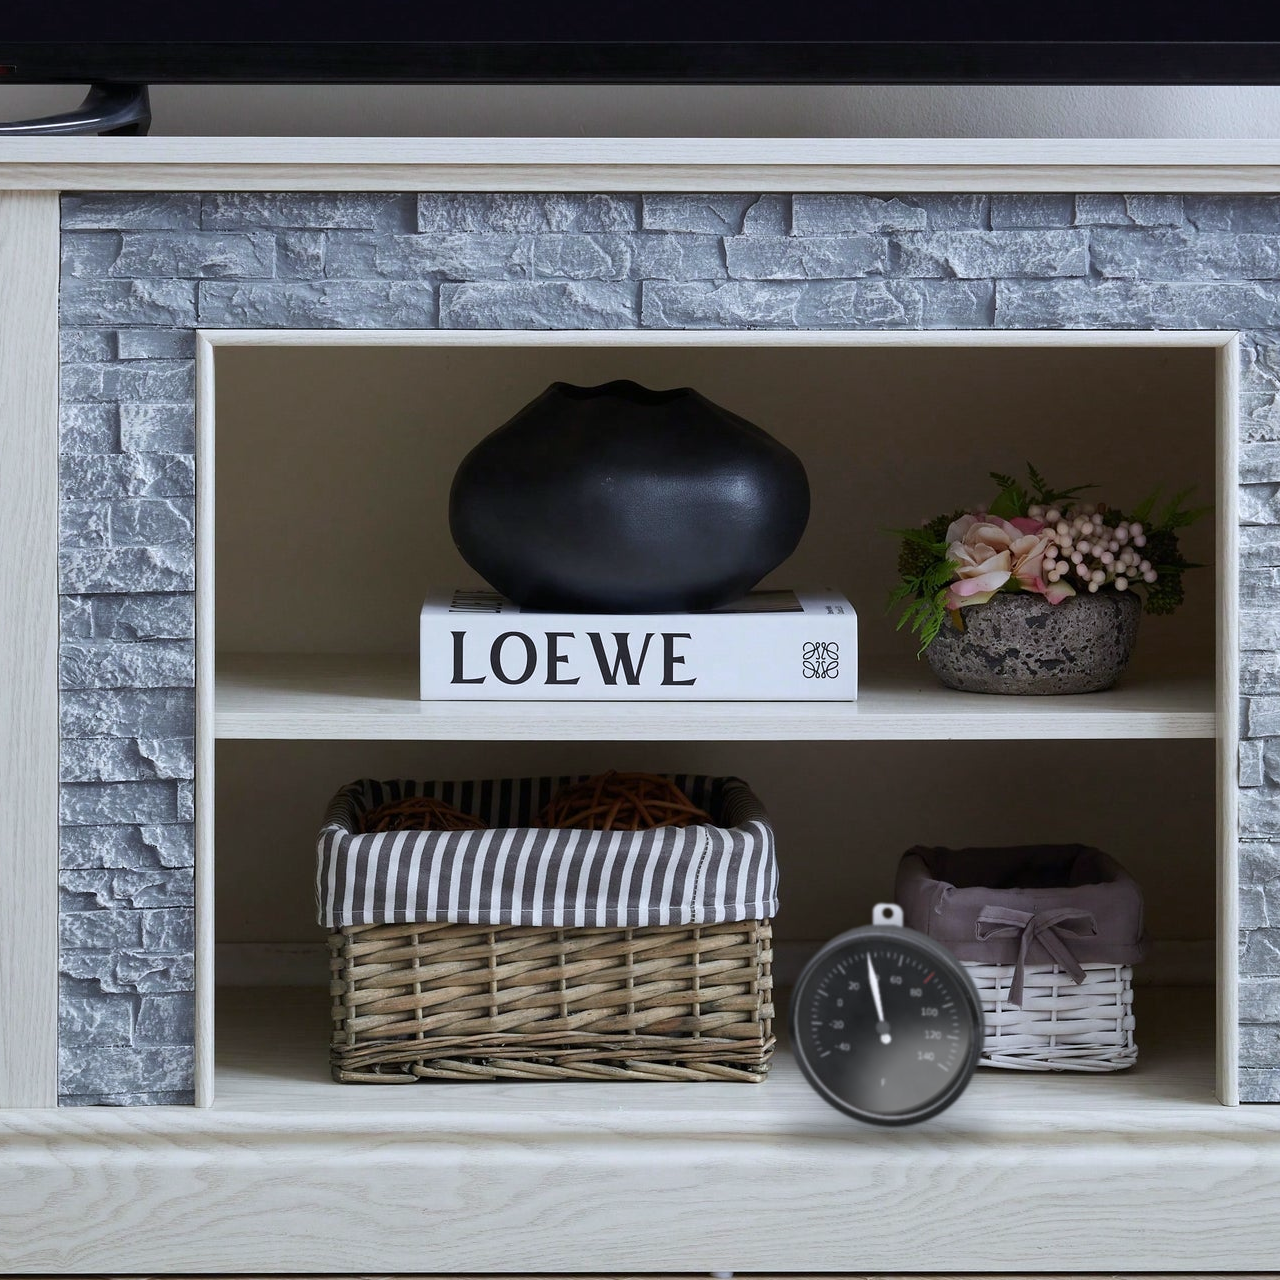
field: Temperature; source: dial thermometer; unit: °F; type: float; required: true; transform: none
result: 40 °F
